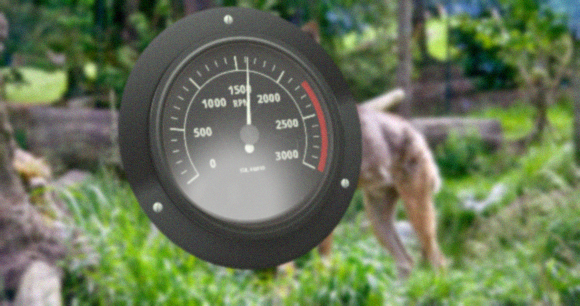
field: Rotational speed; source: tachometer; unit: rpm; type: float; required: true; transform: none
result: 1600 rpm
